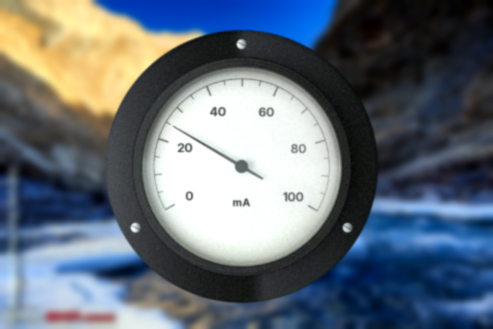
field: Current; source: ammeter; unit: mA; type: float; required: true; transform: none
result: 25 mA
